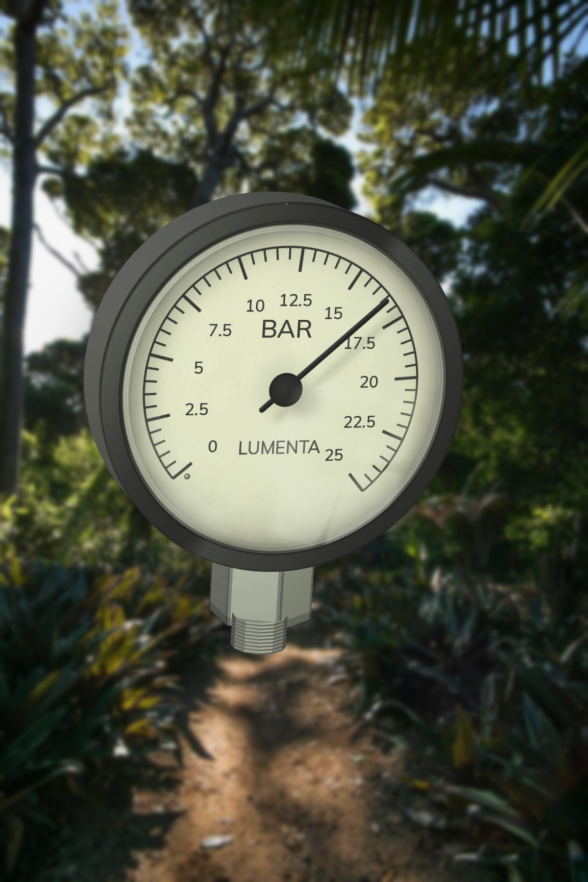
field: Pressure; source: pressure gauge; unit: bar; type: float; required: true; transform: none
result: 16.5 bar
